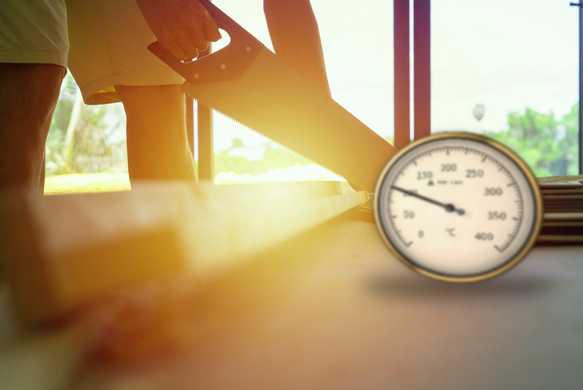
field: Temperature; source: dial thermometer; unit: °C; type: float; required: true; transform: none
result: 100 °C
